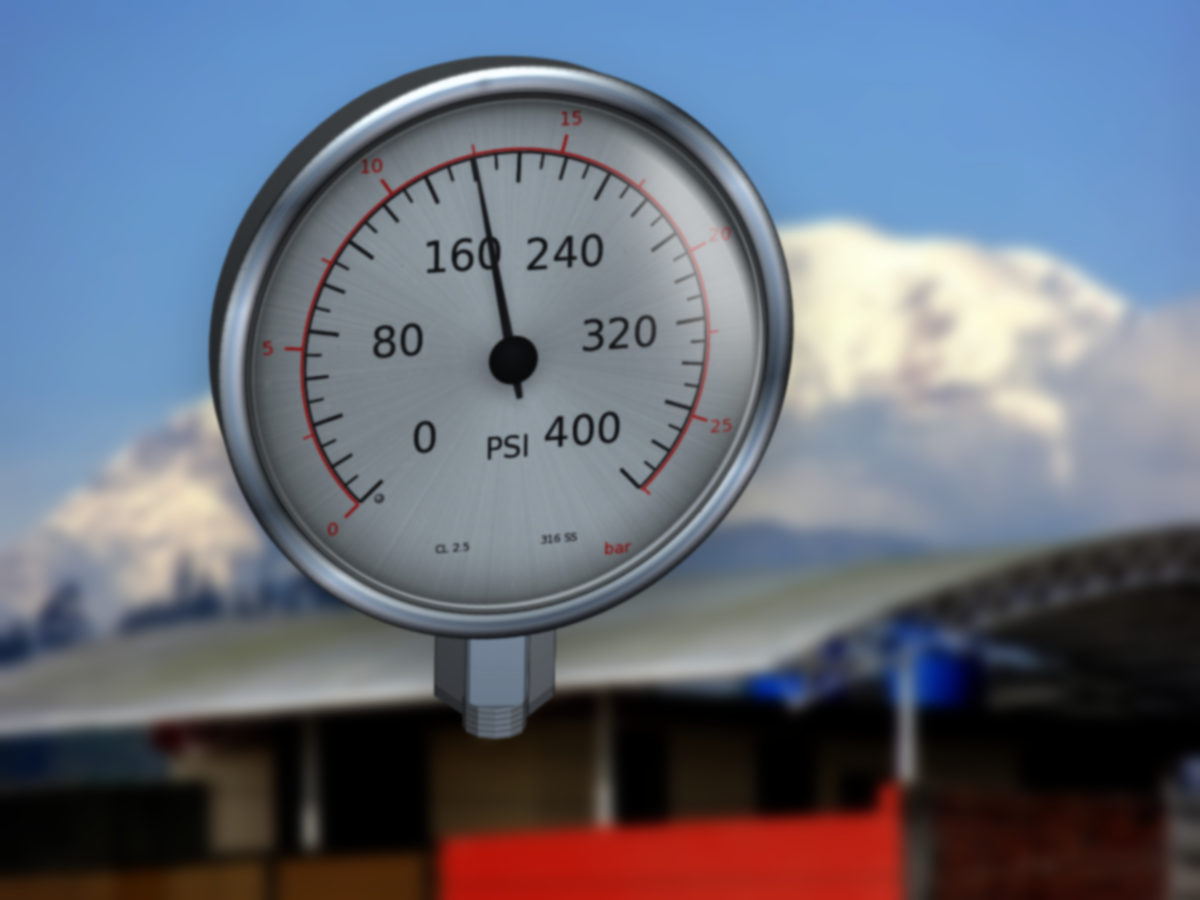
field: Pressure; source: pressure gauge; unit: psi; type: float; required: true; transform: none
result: 180 psi
